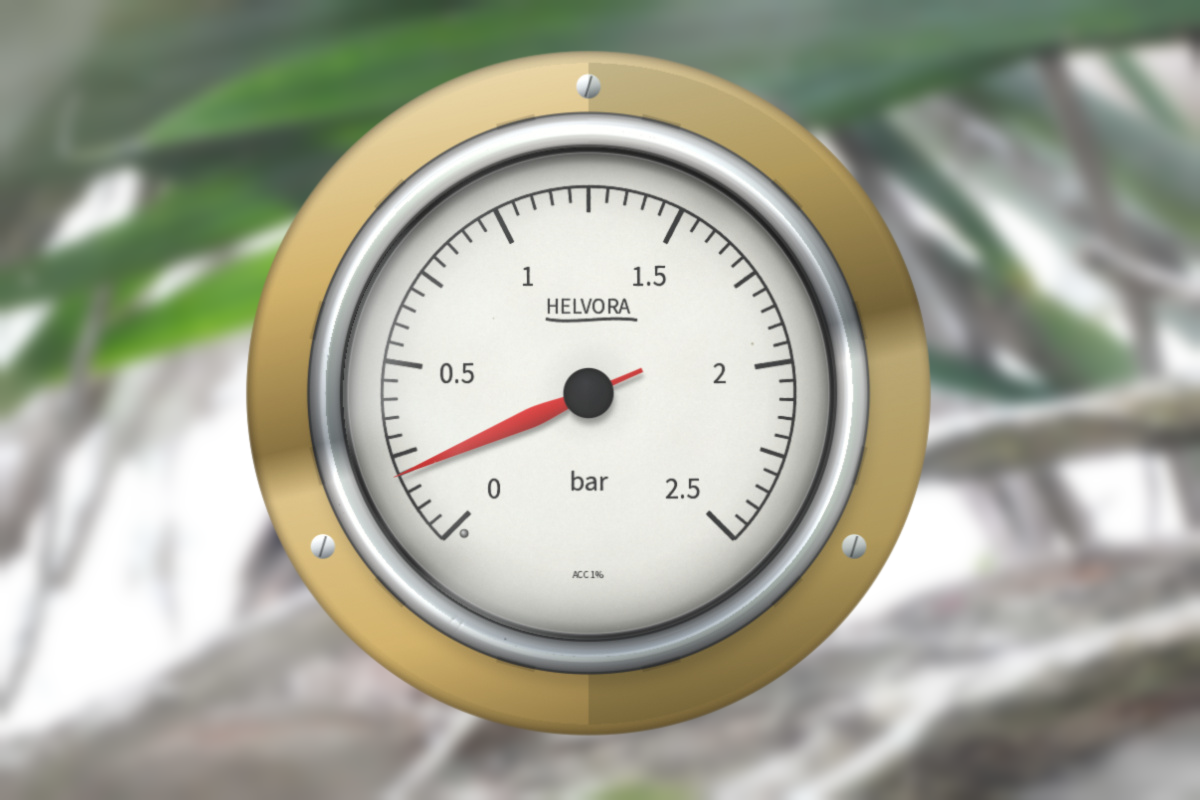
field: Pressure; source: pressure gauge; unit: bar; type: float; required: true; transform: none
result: 0.2 bar
